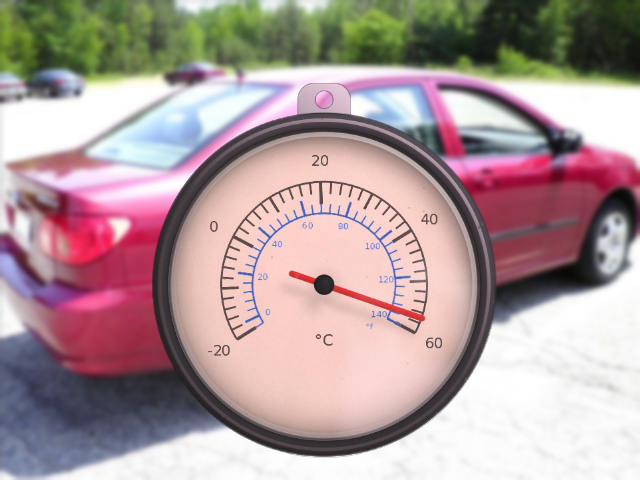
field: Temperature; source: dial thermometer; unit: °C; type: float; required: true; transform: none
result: 57 °C
